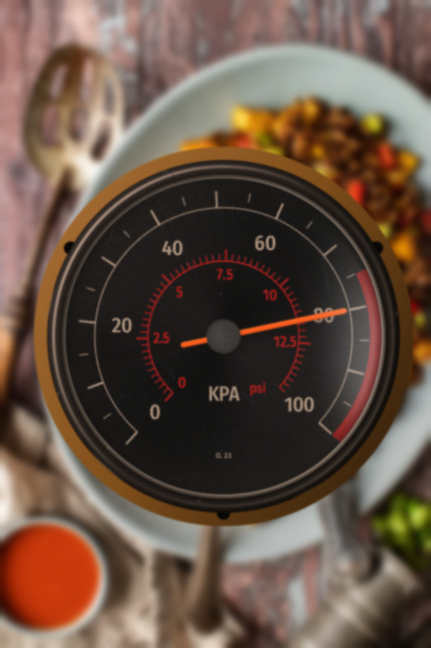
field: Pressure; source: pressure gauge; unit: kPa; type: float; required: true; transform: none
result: 80 kPa
